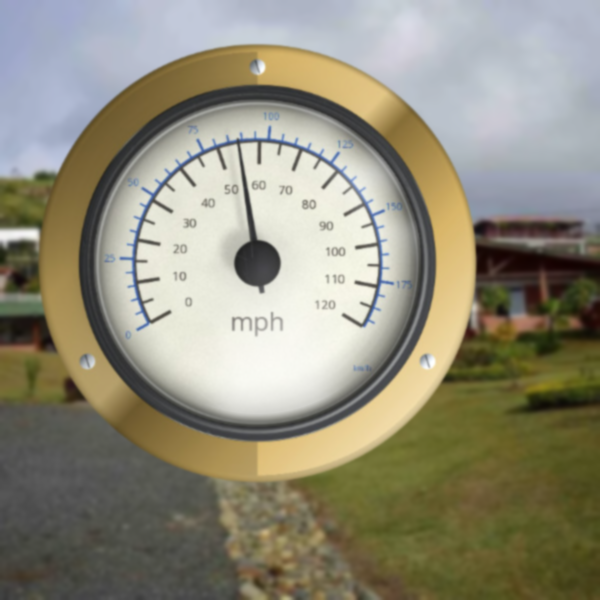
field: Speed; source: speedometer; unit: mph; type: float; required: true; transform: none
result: 55 mph
